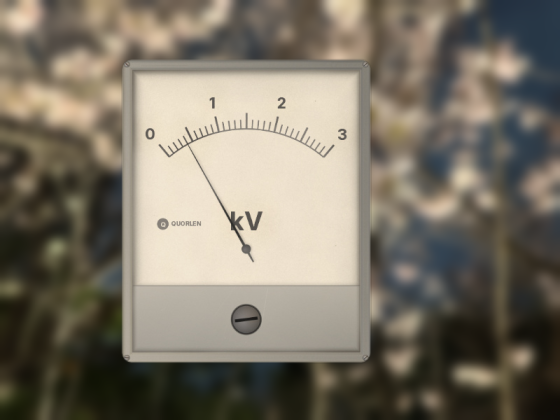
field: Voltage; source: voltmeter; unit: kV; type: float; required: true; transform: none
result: 0.4 kV
